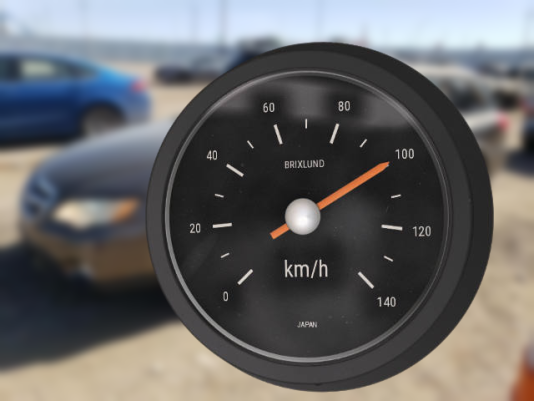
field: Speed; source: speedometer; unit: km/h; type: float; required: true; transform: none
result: 100 km/h
